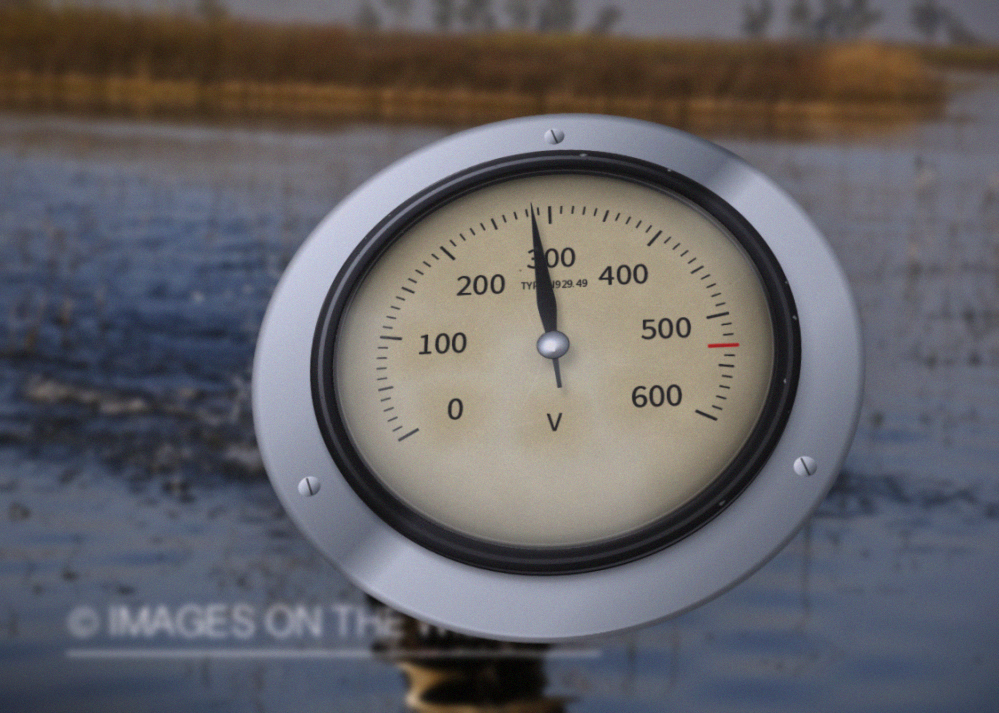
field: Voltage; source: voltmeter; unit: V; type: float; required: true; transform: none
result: 285 V
